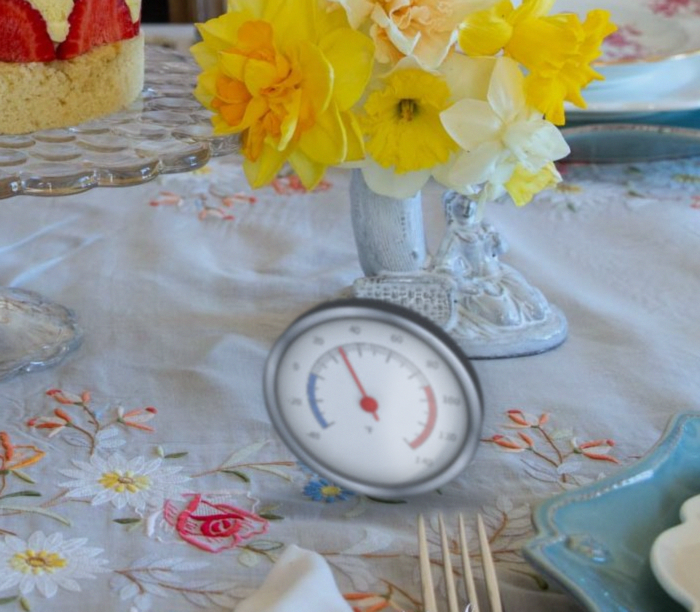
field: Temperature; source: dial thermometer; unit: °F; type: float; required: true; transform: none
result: 30 °F
